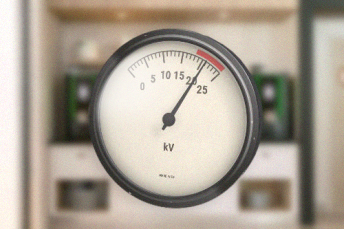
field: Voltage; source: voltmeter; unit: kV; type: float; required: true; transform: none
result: 21 kV
